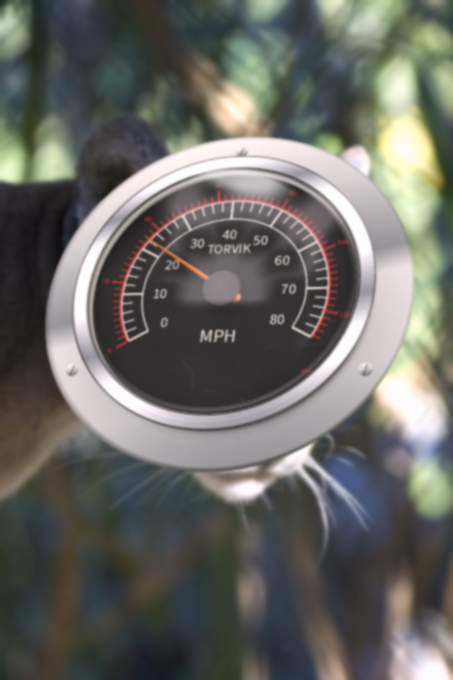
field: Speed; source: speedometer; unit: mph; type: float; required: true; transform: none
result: 22 mph
